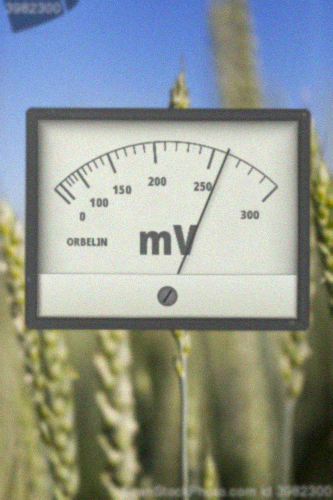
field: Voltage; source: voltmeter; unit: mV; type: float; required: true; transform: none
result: 260 mV
